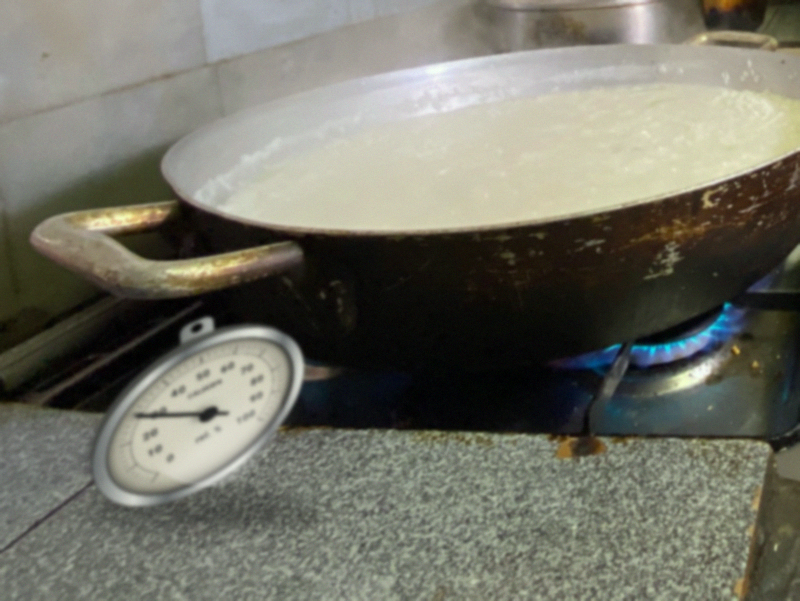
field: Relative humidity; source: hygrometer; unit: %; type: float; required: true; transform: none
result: 30 %
